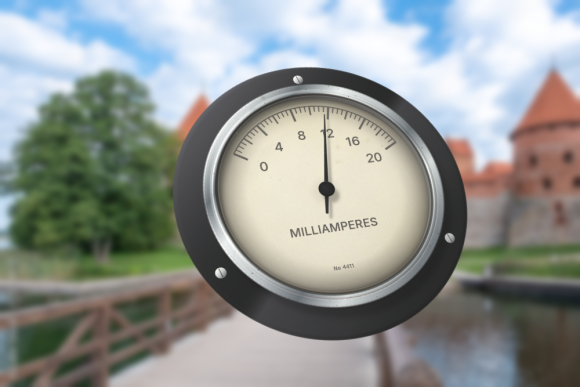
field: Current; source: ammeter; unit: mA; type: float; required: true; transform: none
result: 11.5 mA
